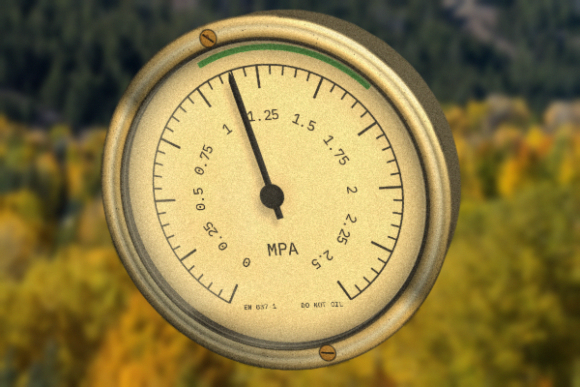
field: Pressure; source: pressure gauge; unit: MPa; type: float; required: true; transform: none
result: 1.15 MPa
